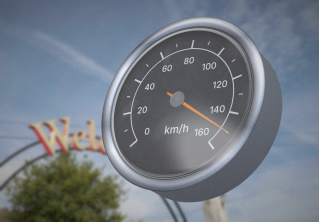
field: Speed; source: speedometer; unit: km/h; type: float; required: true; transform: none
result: 150 km/h
